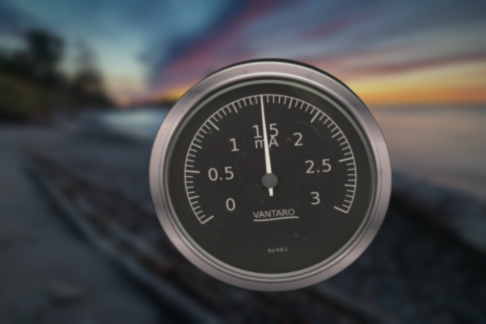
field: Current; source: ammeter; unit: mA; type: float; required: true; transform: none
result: 1.5 mA
